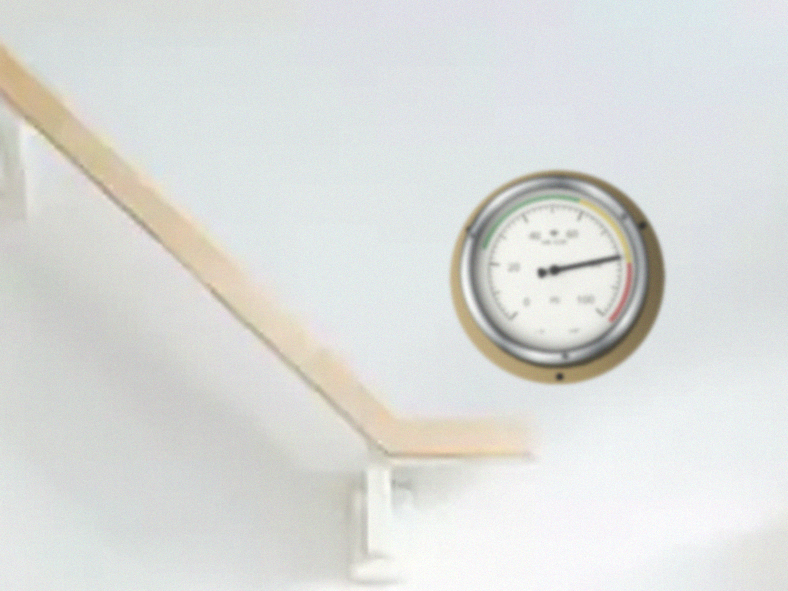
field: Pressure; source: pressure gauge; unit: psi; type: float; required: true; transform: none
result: 80 psi
